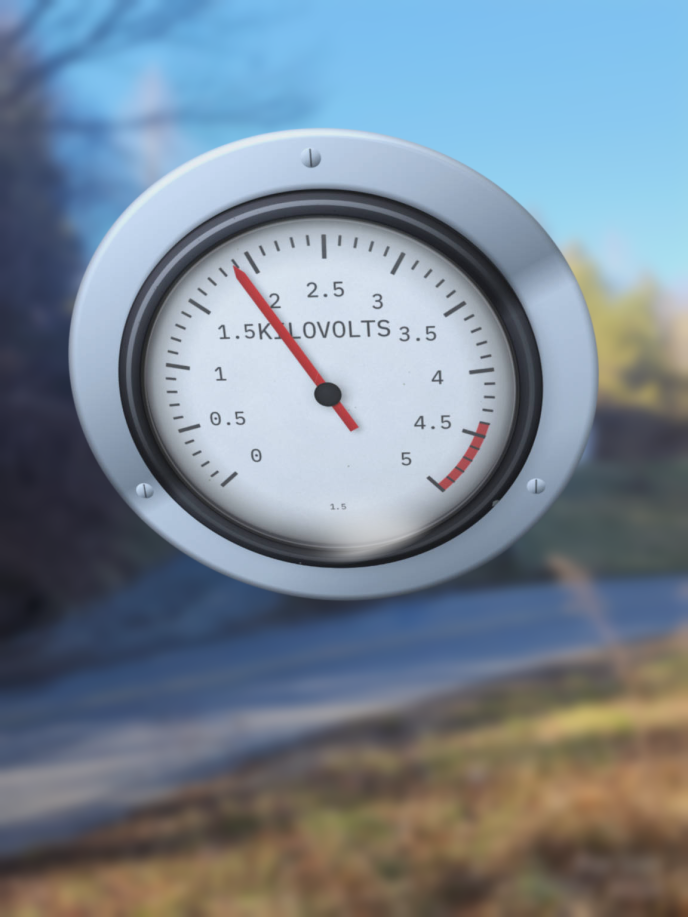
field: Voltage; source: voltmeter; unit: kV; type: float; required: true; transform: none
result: 1.9 kV
